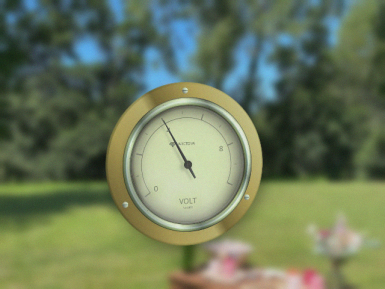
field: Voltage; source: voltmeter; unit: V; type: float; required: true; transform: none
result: 4 V
